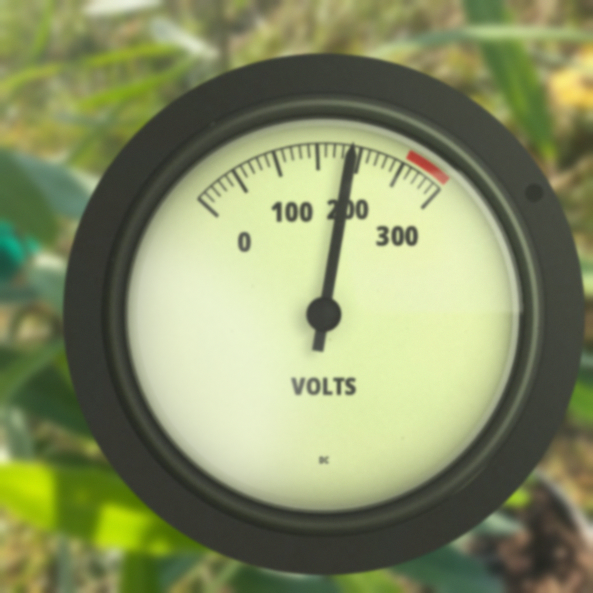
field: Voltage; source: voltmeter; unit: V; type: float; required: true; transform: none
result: 190 V
